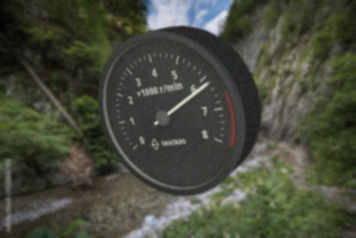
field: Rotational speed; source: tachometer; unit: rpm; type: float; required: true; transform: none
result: 6200 rpm
